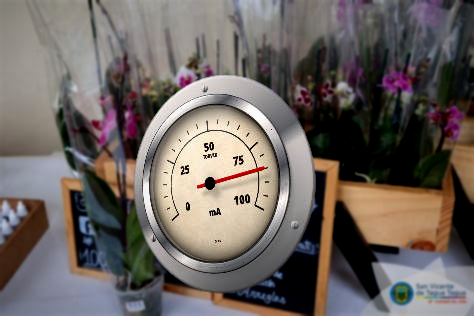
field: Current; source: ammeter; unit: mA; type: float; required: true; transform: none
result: 85 mA
